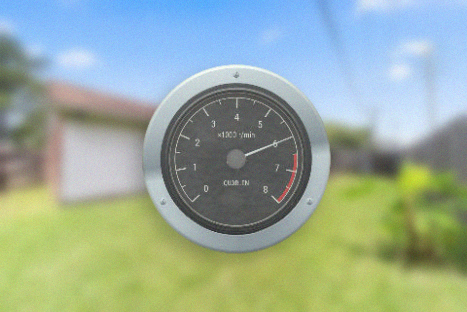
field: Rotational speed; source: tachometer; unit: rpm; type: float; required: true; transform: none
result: 6000 rpm
